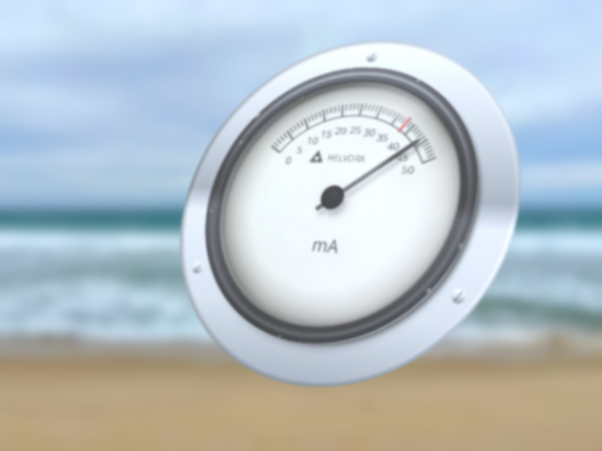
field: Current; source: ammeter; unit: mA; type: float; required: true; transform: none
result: 45 mA
